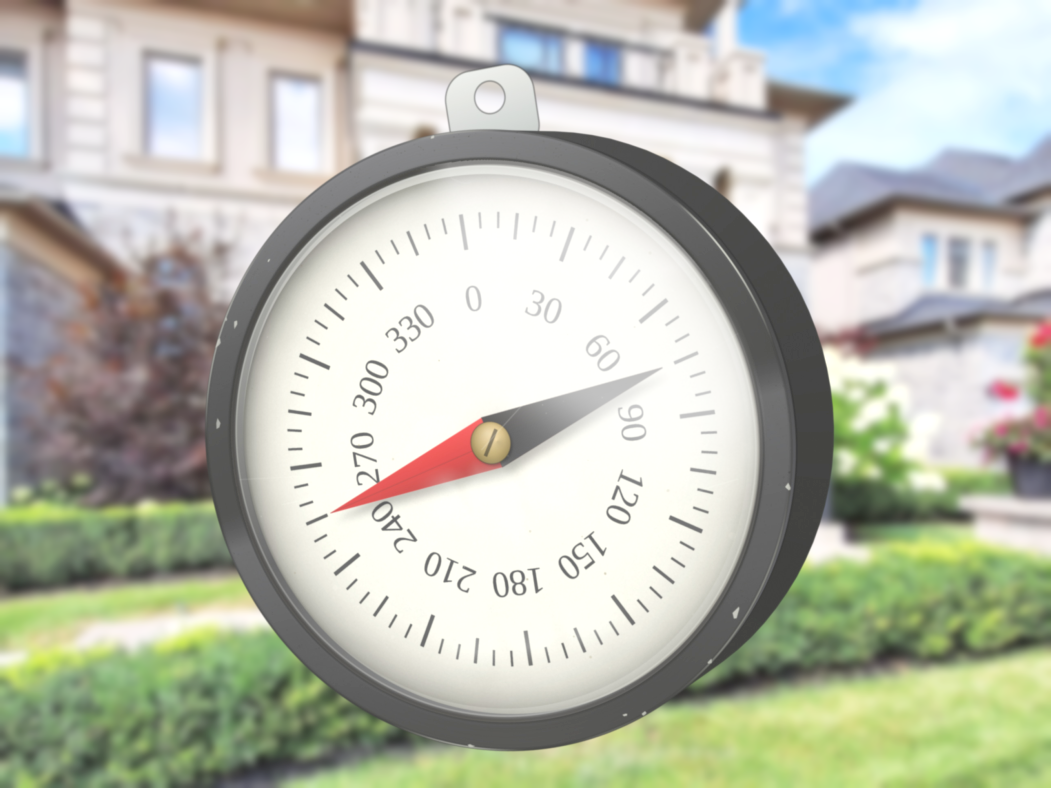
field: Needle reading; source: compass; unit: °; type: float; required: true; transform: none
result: 255 °
